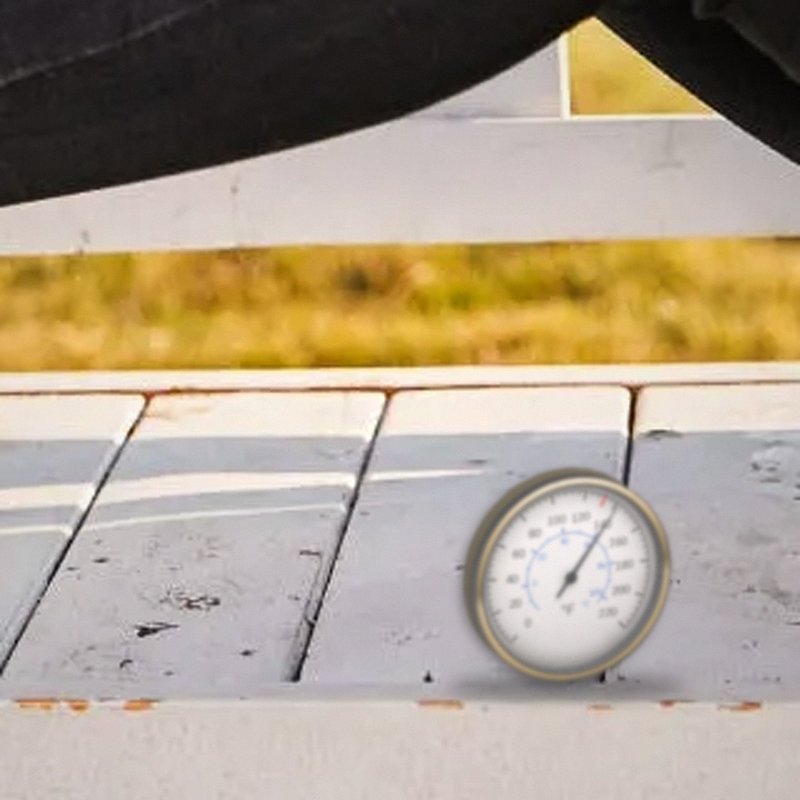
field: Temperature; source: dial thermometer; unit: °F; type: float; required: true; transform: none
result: 140 °F
